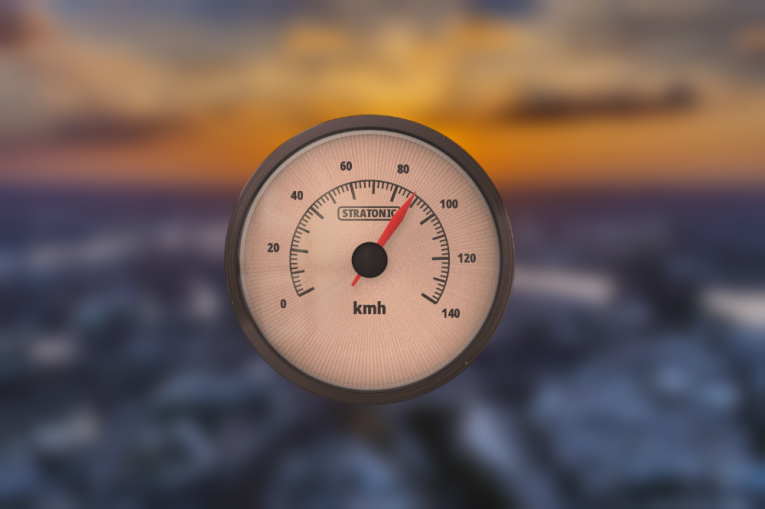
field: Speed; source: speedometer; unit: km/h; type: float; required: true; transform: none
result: 88 km/h
